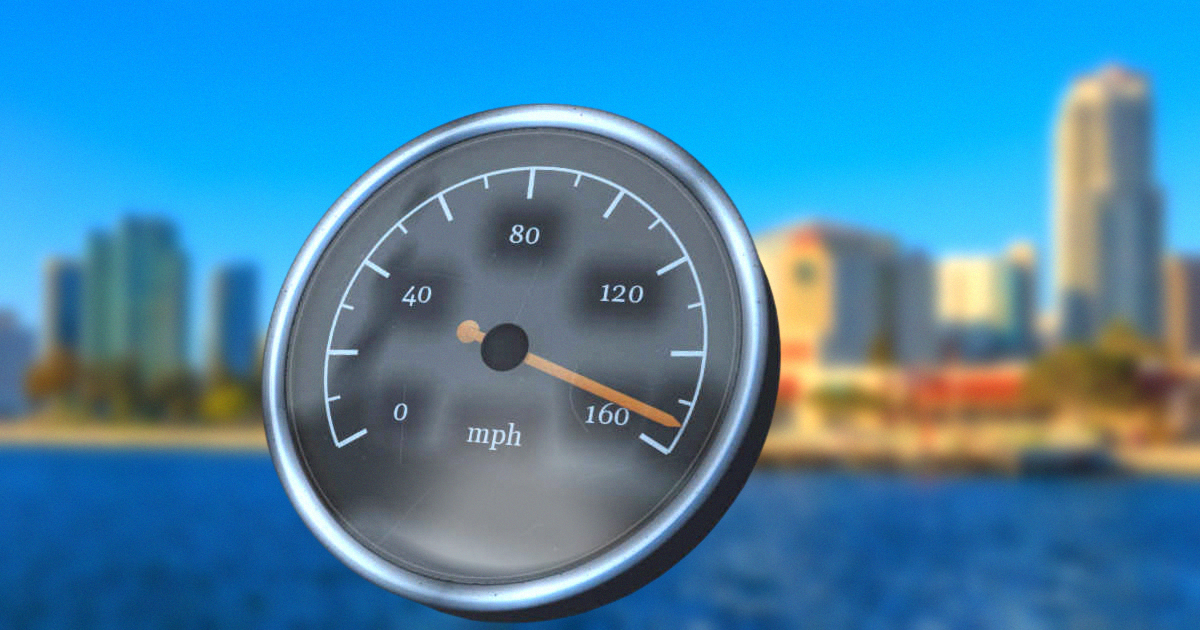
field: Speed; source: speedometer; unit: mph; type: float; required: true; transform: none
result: 155 mph
